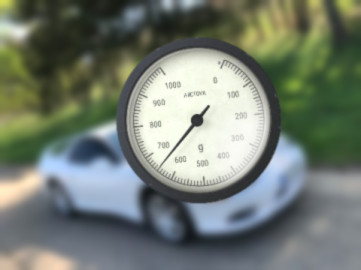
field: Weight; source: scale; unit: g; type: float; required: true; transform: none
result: 650 g
